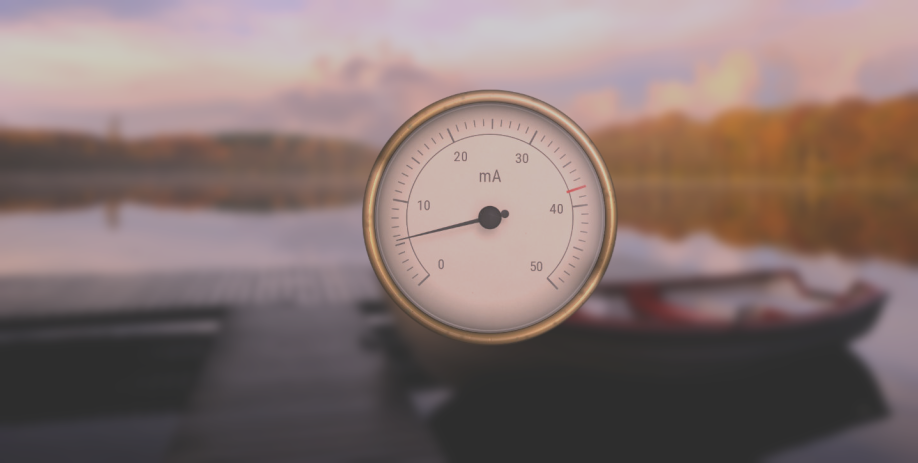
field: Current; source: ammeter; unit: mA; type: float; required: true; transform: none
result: 5.5 mA
